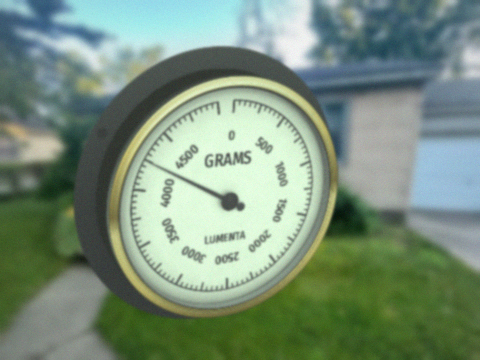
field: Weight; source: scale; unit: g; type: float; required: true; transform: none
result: 4250 g
